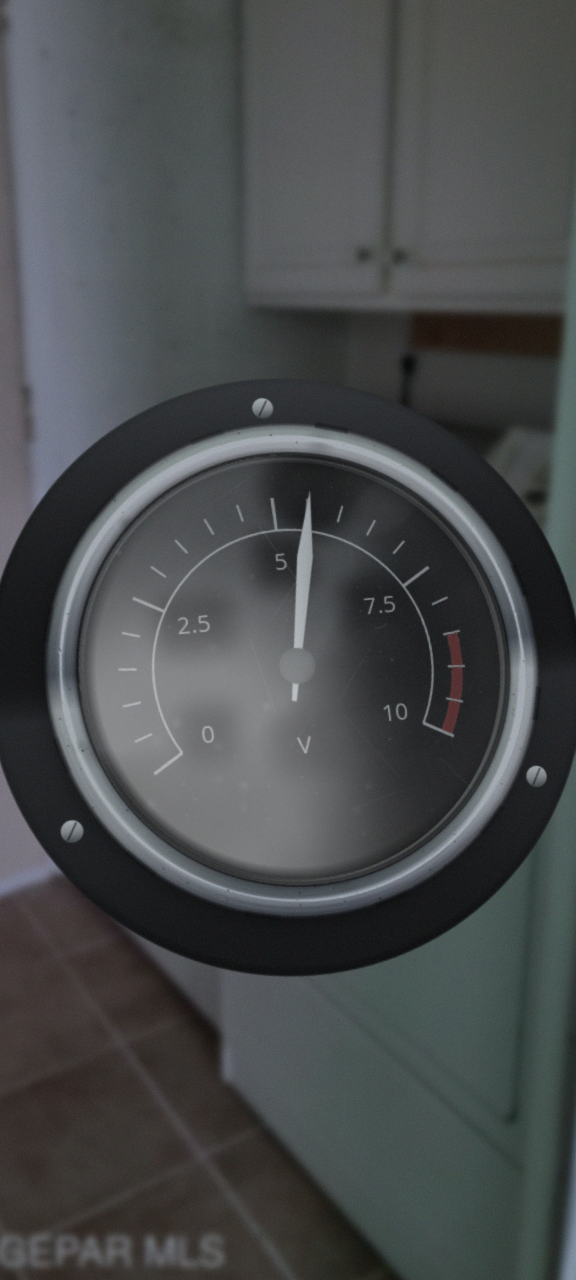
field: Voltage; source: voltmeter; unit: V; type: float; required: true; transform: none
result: 5.5 V
